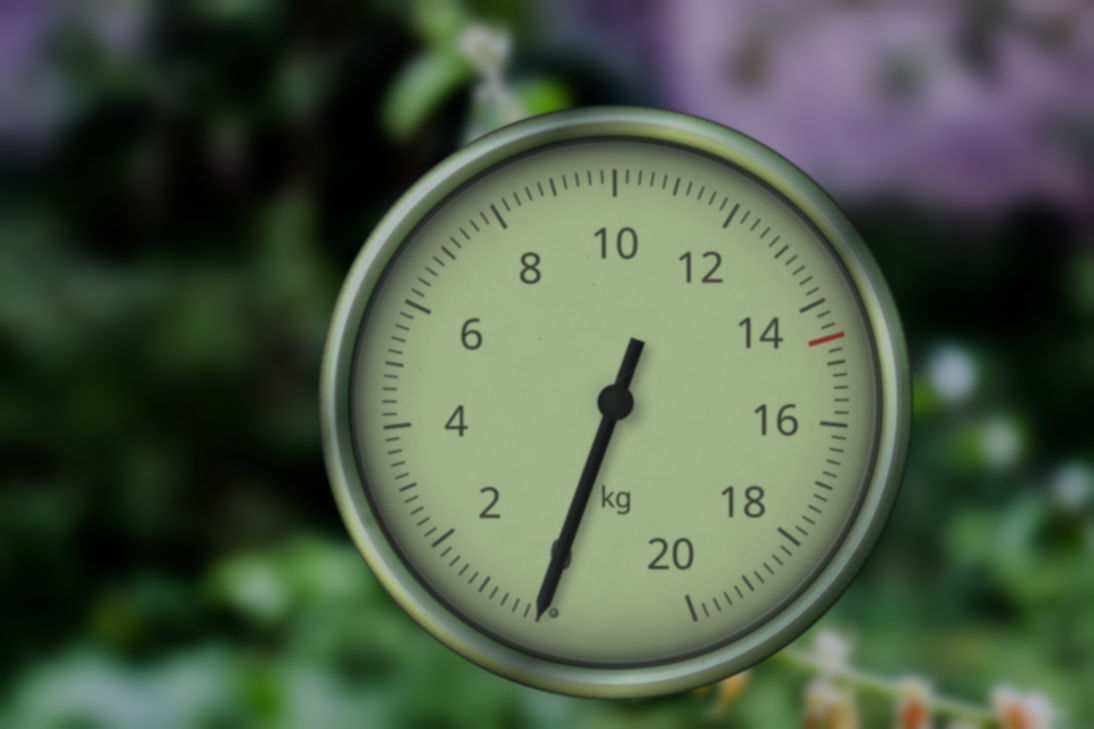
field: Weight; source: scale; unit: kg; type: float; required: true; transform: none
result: 0 kg
